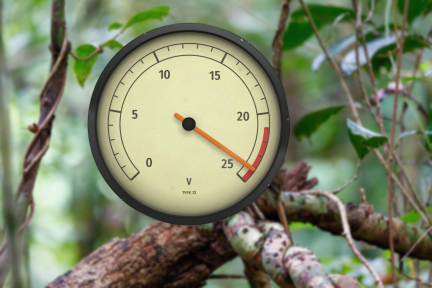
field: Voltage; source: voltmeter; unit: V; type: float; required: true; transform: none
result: 24 V
